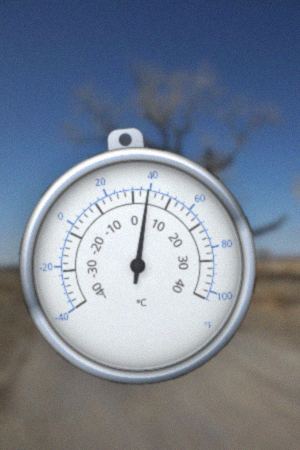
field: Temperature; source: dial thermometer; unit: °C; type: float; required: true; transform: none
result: 4 °C
